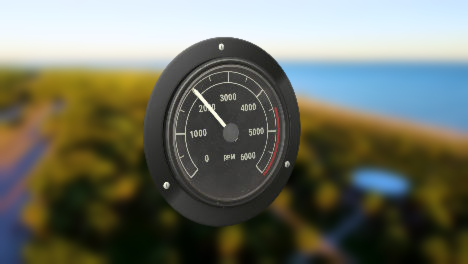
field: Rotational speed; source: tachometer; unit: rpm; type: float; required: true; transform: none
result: 2000 rpm
